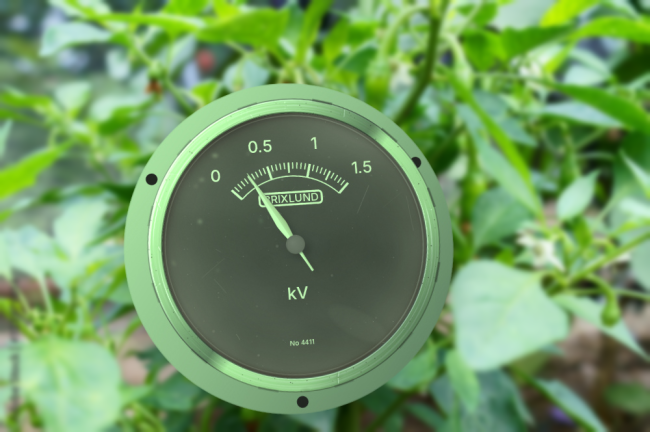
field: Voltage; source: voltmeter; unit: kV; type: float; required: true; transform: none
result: 0.25 kV
